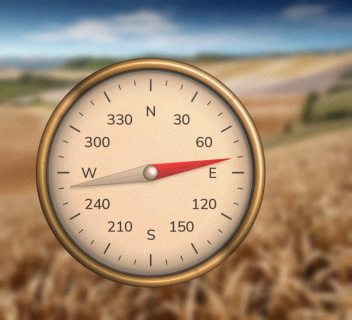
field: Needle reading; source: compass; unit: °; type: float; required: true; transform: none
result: 80 °
